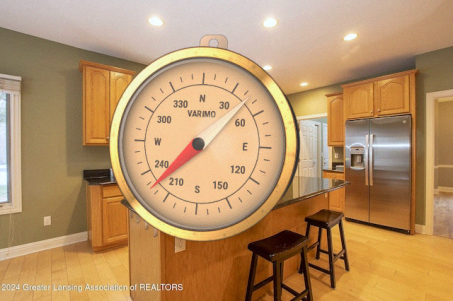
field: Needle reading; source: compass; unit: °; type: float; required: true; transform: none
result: 225 °
